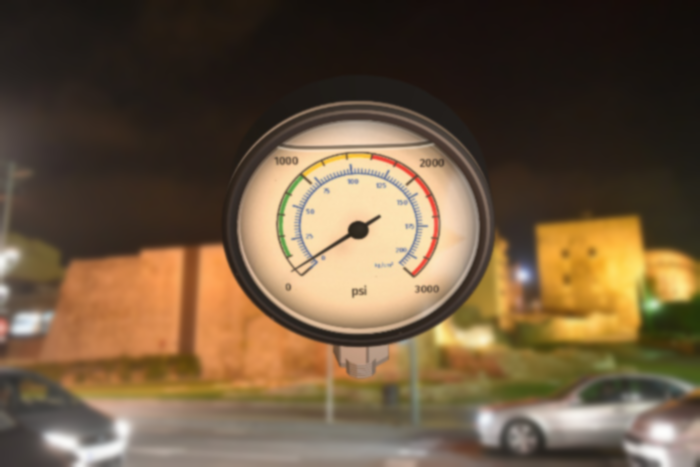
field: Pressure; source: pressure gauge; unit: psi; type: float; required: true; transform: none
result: 100 psi
